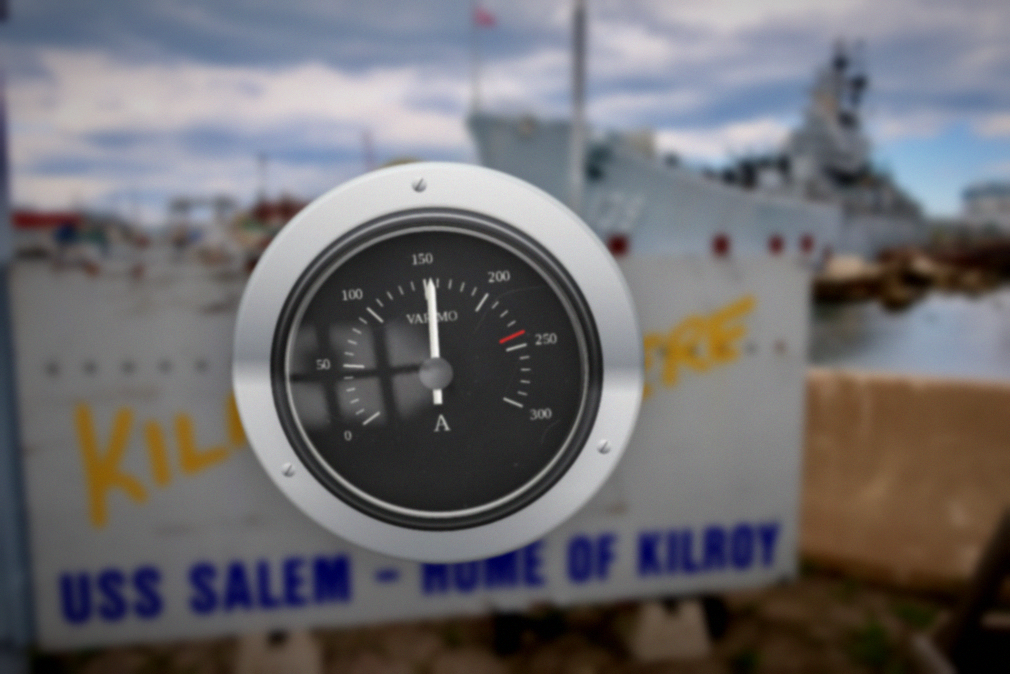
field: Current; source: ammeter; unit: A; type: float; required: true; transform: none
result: 155 A
